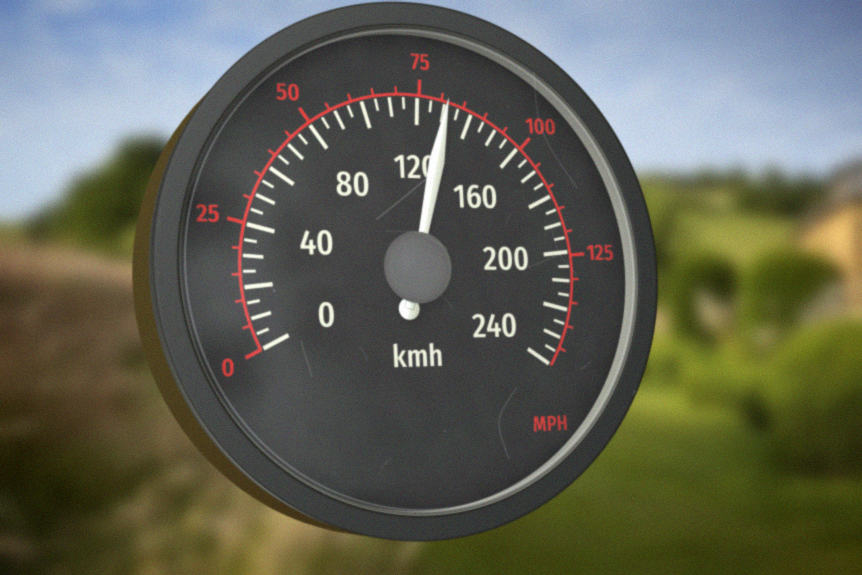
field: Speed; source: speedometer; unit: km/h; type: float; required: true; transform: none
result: 130 km/h
